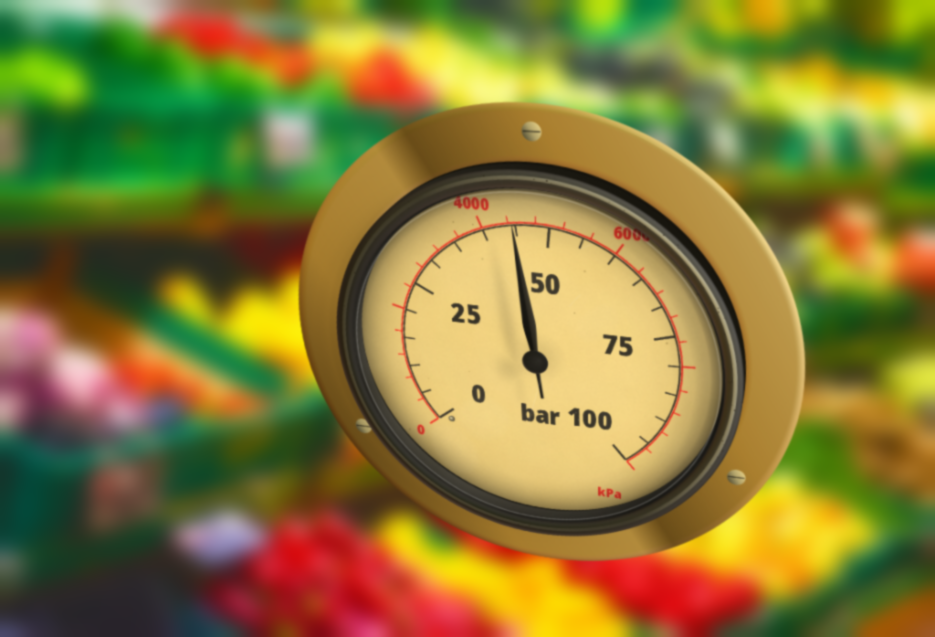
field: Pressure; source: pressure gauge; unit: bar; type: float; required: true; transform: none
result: 45 bar
